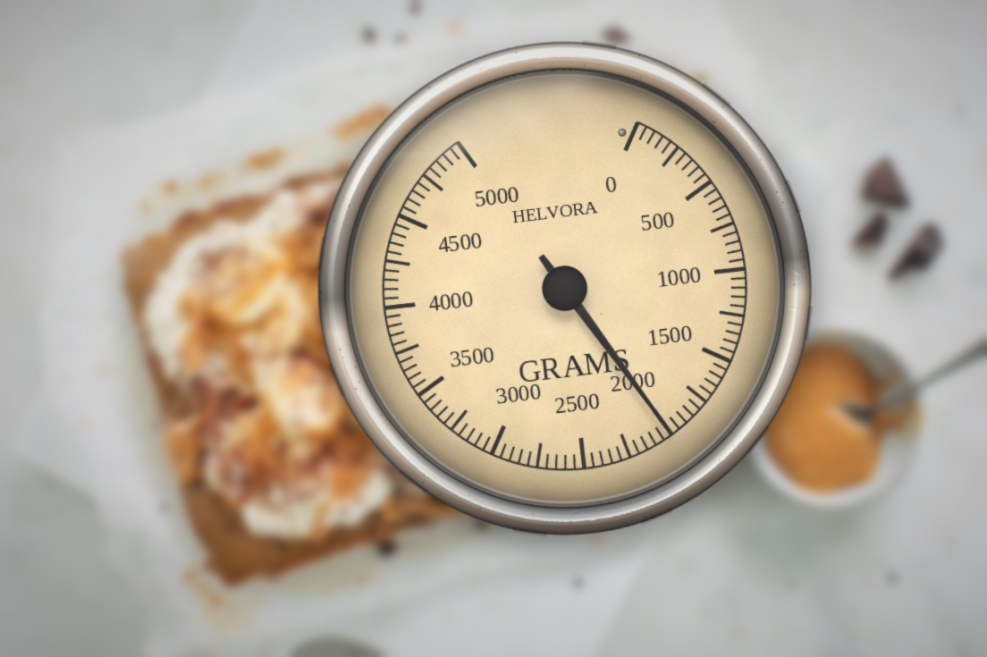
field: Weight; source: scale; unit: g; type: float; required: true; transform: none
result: 2000 g
